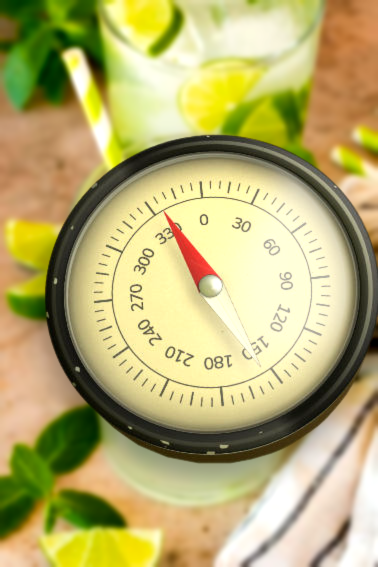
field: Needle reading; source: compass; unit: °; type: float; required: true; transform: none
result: 335 °
